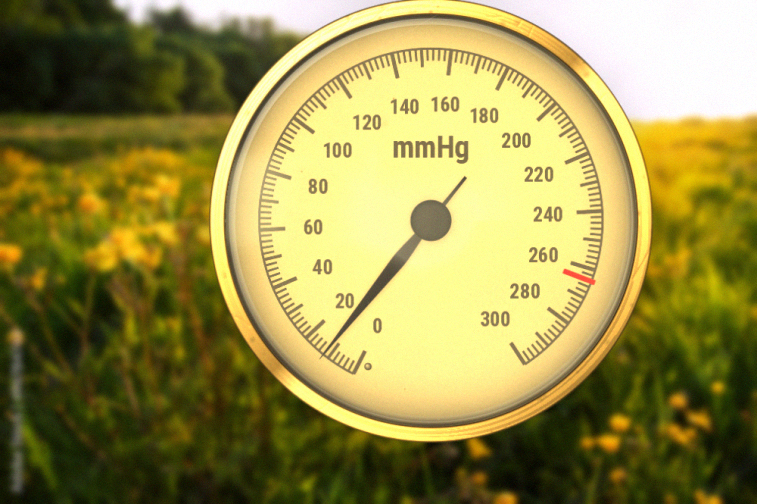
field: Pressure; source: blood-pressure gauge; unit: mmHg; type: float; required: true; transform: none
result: 12 mmHg
